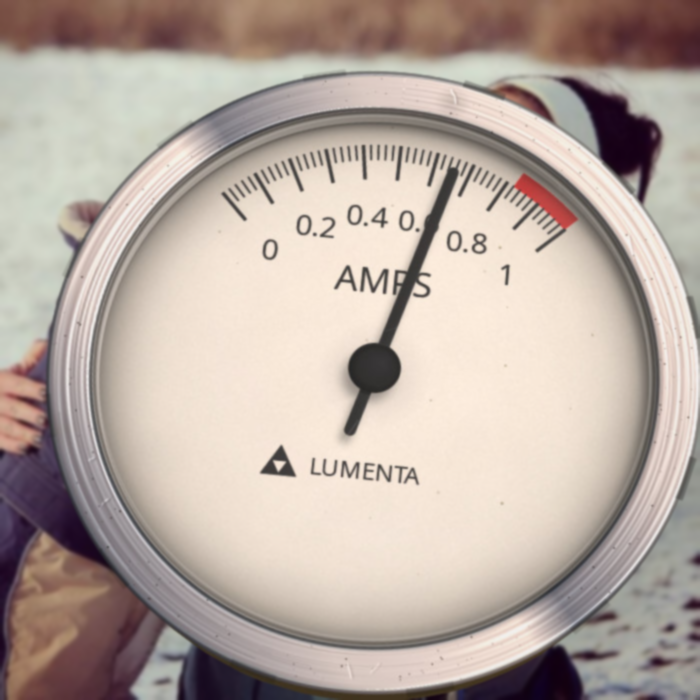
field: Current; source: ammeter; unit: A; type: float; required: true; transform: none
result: 0.66 A
